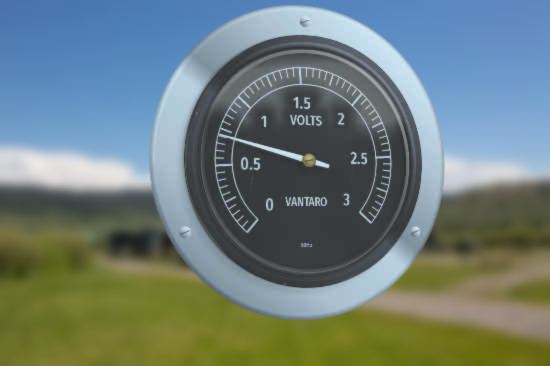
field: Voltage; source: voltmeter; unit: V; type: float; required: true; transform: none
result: 0.7 V
